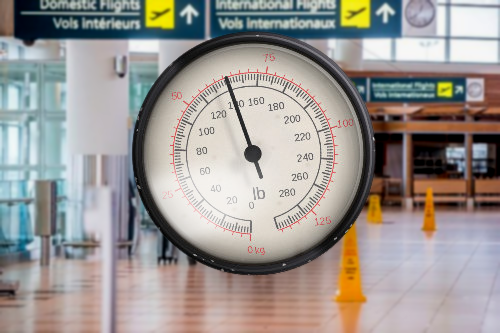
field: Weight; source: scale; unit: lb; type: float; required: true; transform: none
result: 140 lb
